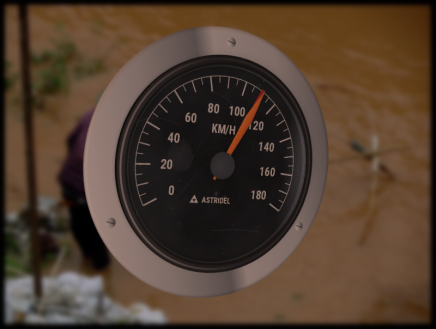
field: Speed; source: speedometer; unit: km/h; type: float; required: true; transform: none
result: 110 km/h
